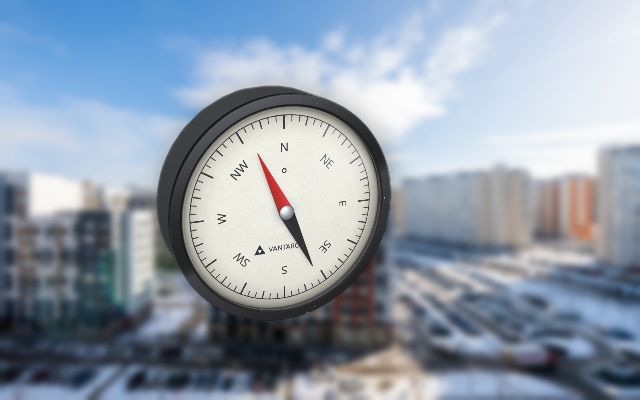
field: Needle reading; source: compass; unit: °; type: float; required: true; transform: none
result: 335 °
